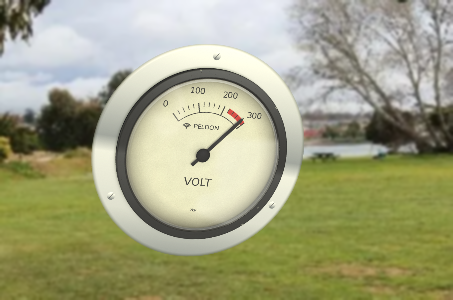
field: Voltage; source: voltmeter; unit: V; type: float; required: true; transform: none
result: 280 V
